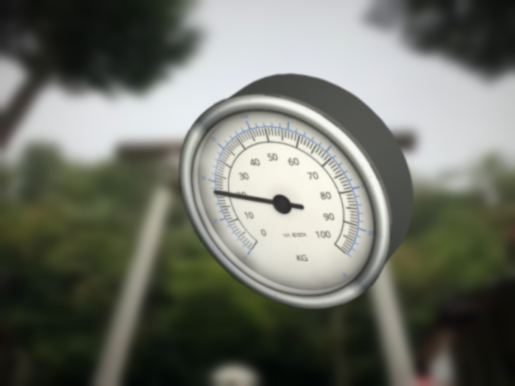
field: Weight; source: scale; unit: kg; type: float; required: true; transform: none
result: 20 kg
